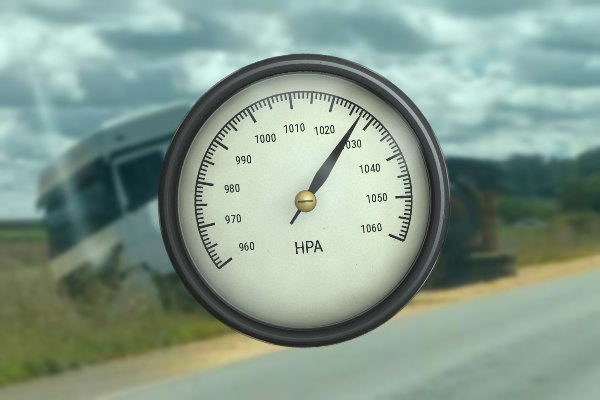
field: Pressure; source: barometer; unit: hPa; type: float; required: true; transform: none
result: 1027 hPa
